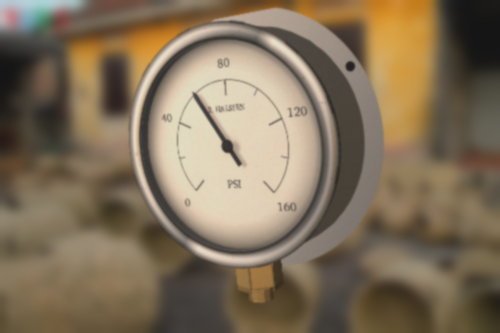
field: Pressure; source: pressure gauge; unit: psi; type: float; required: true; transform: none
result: 60 psi
